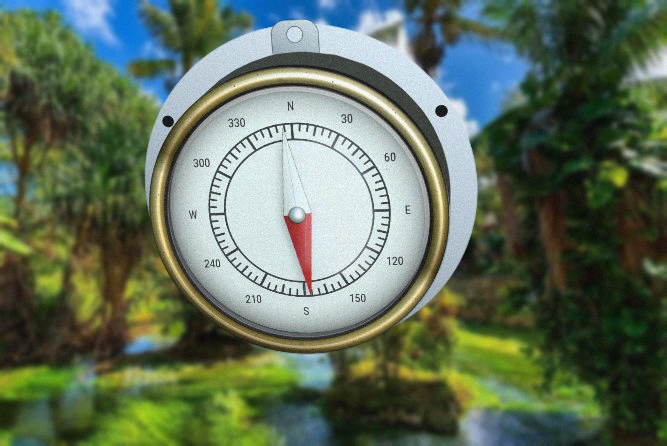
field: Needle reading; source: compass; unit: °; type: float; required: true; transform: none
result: 175 °
